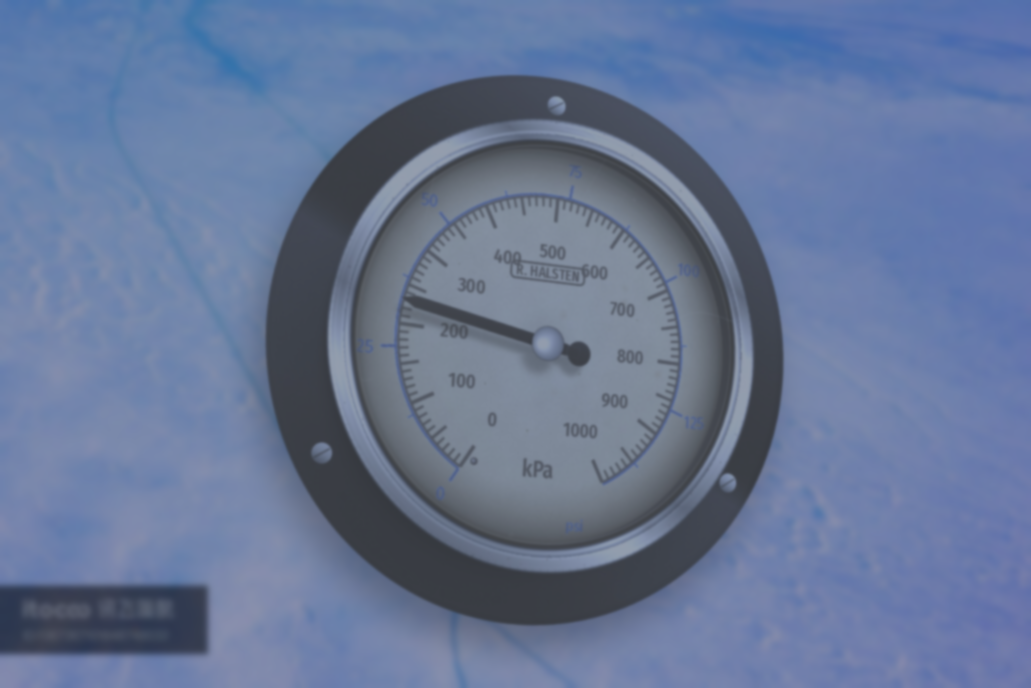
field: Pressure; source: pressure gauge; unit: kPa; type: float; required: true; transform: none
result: 230 kPa
